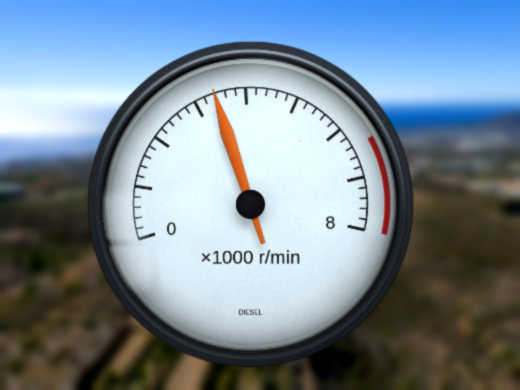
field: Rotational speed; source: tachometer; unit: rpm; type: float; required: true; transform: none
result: 3400 rpm
